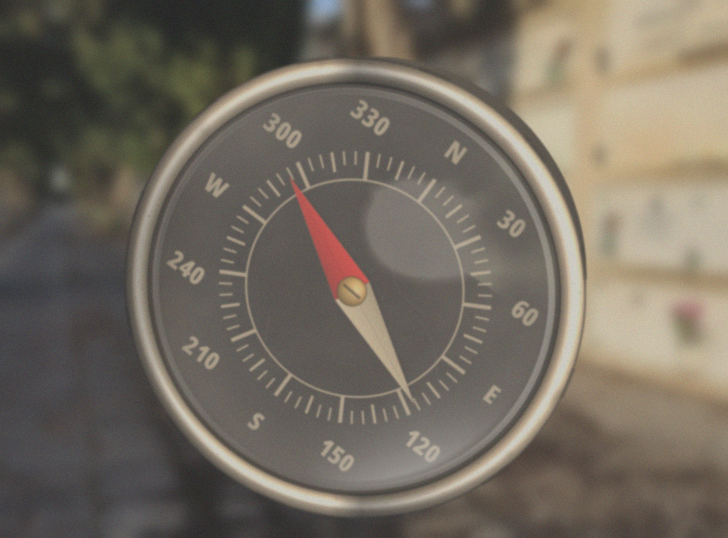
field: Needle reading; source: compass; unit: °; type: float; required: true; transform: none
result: 295 °
